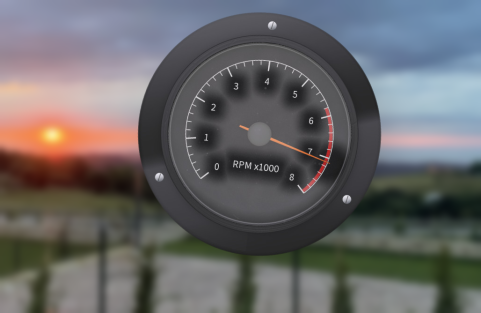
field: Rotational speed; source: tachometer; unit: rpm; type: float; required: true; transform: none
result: 7100 rpm
